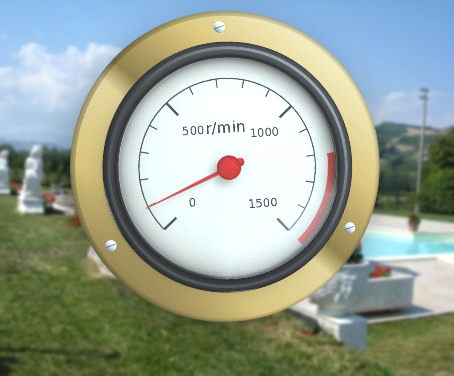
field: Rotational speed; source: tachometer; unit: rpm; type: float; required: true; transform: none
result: 100 rpm
